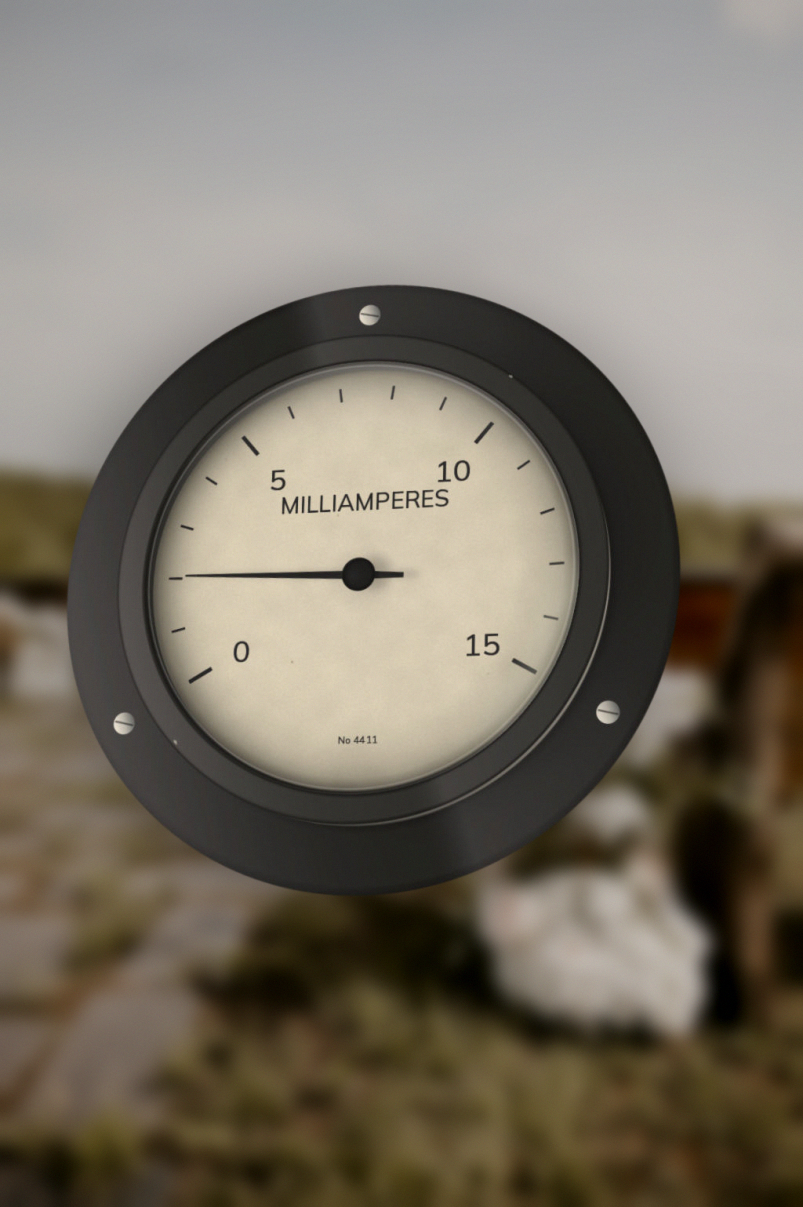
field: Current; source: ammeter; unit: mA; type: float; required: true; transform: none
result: 2 mA
